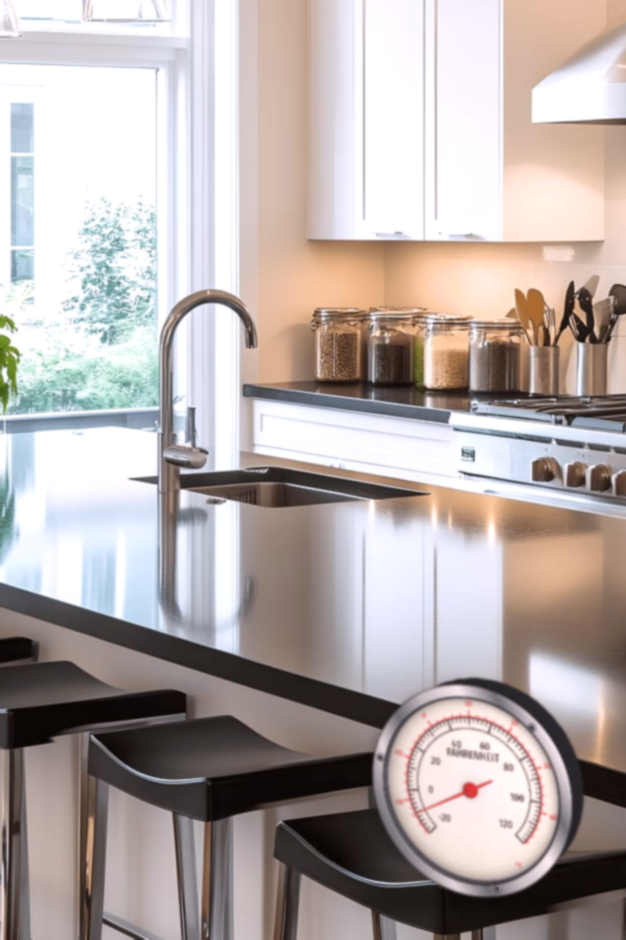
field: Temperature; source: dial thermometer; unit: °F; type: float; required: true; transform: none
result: -10 °F
